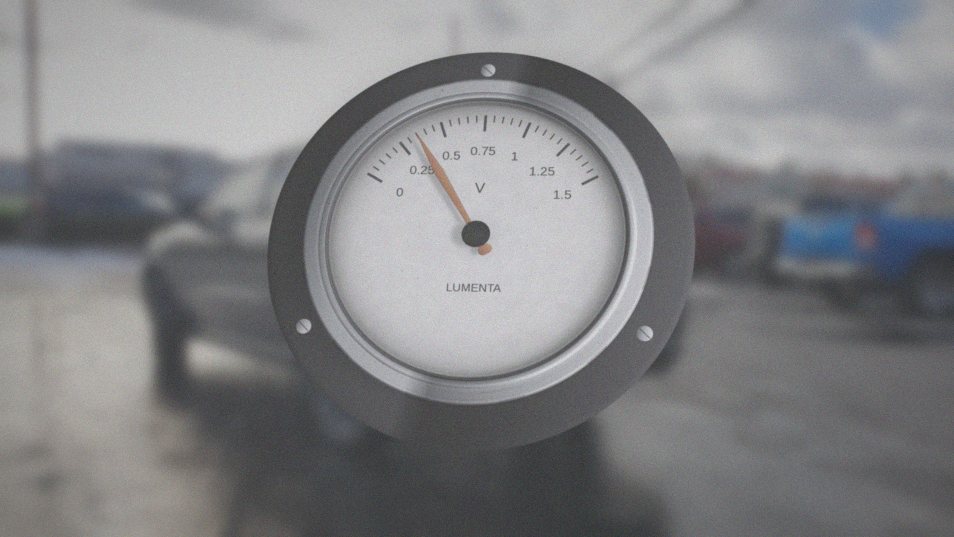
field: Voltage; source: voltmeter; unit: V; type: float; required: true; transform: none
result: 0.35 V
